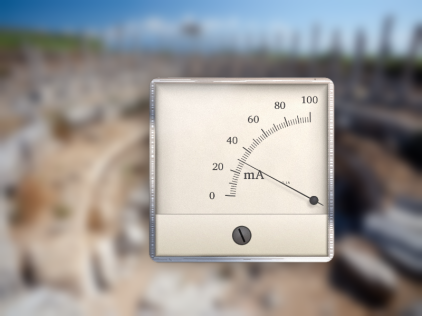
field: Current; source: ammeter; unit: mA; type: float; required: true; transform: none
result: 30 mA
